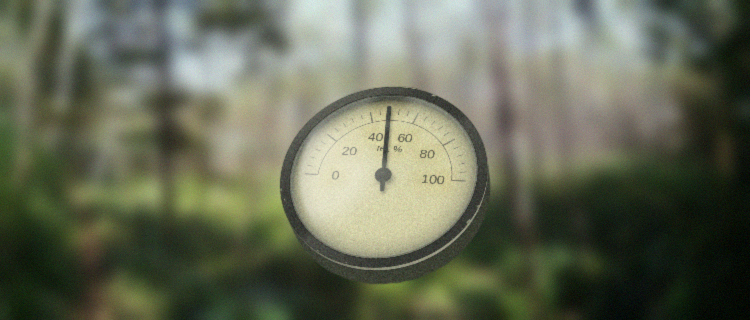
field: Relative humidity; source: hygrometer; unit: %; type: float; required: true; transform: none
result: 48 %
